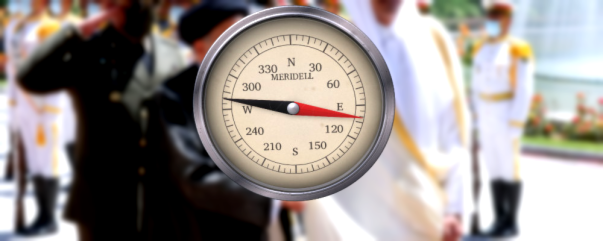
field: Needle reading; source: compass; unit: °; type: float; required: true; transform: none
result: 100 °
